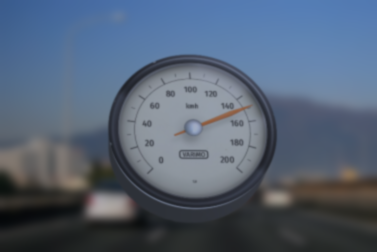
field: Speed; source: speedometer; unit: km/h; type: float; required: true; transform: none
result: 150 km/h
